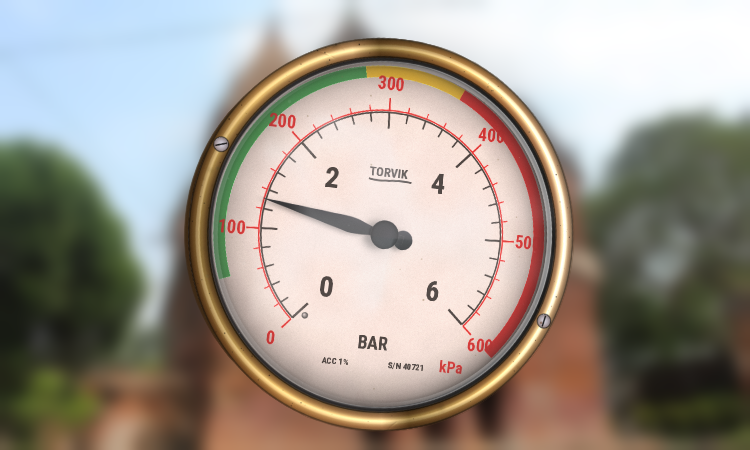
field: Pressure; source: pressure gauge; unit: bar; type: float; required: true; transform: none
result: 1.3 bar
